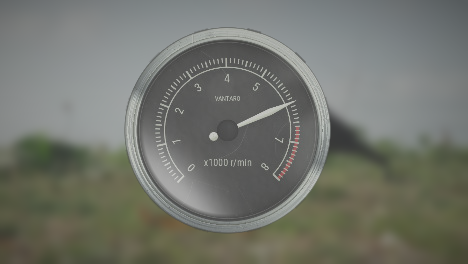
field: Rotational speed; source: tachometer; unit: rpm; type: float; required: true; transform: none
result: 6000 rpm
